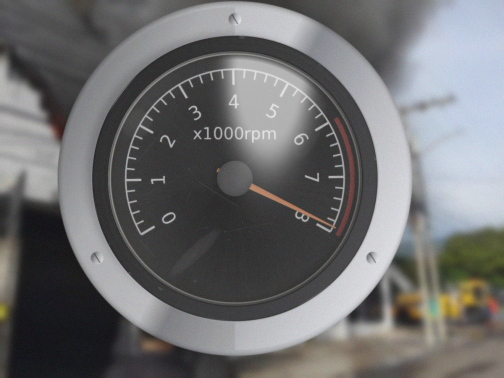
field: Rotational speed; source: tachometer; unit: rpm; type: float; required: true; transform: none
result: 7900 rpm
